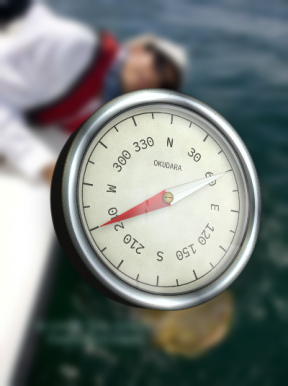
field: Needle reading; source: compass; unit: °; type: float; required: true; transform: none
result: 240 °
